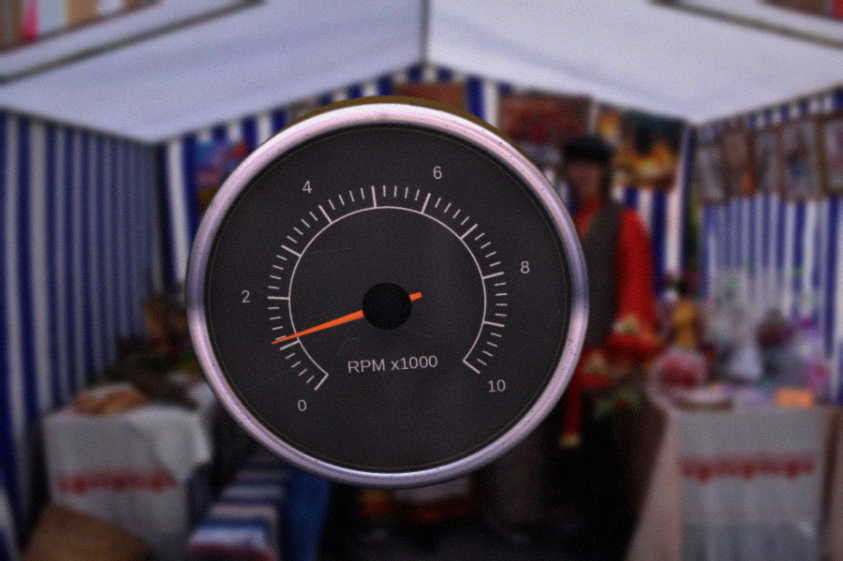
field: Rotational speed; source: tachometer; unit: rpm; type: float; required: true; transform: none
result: 1200 rpm
